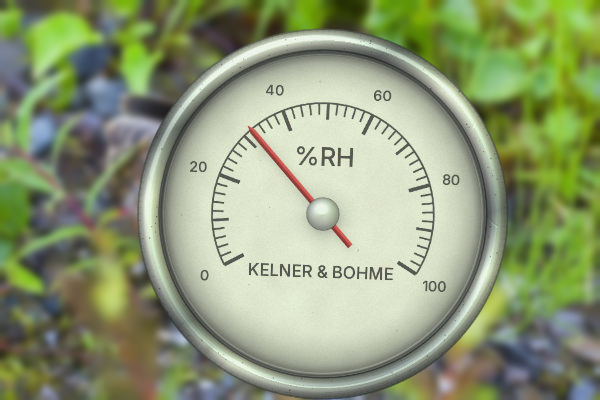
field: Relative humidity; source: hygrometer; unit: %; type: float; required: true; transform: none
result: 32 %
